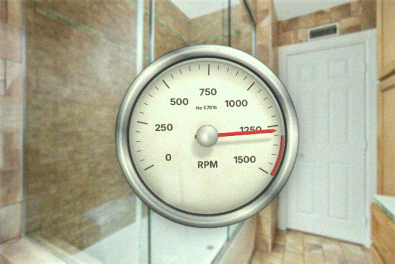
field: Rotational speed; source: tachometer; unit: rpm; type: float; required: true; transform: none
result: 1275 rpm
